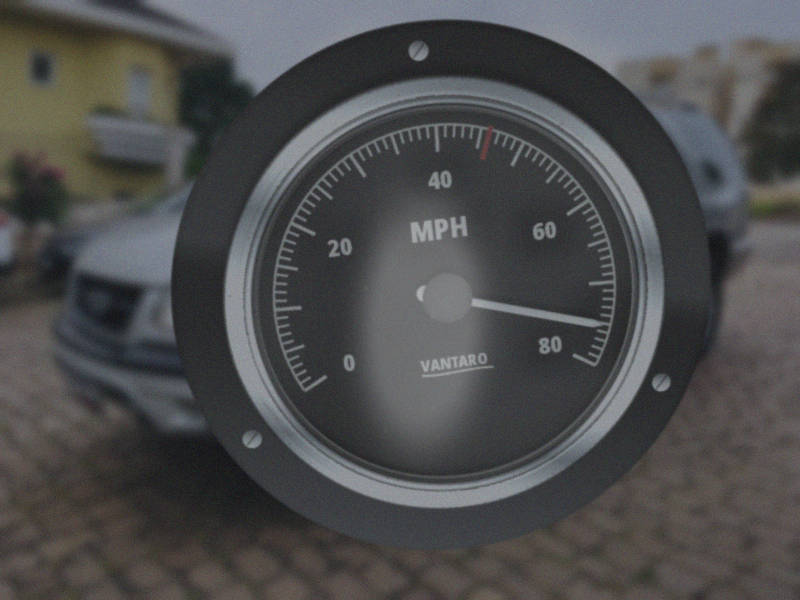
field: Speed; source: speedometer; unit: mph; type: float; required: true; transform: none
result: 75 mph
